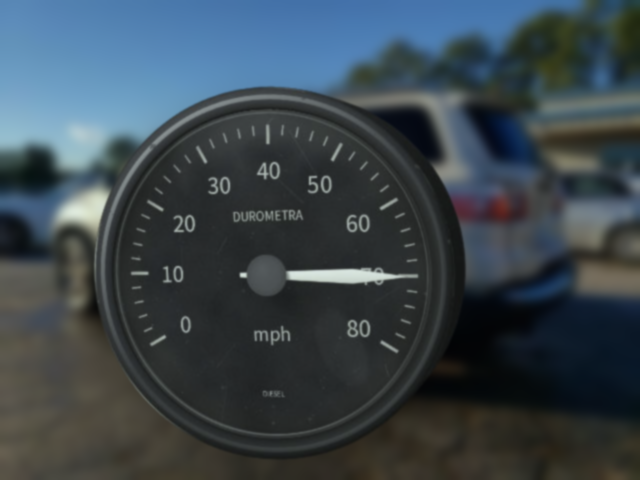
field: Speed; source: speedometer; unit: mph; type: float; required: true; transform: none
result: 70 mph
